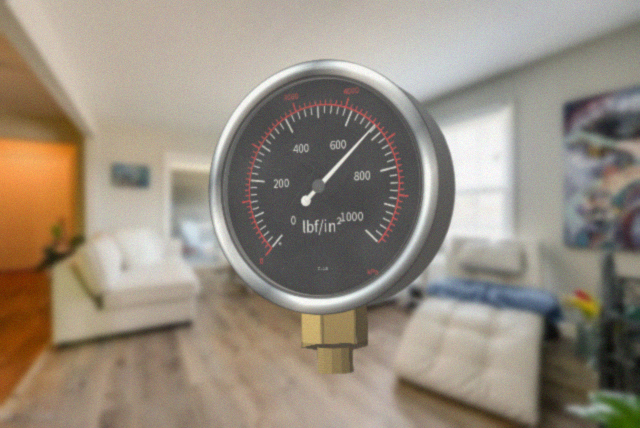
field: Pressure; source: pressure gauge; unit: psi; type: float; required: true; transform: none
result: 680 psi
